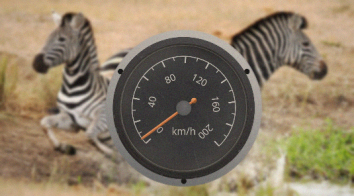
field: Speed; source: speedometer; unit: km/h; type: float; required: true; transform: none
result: 5 km/h
